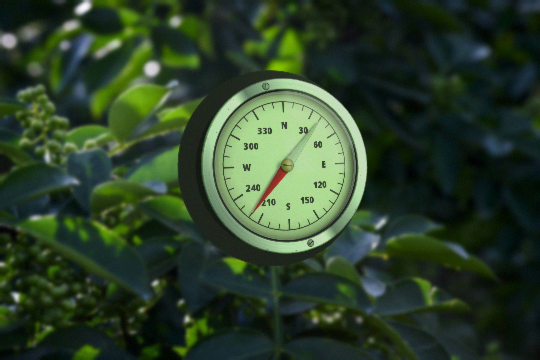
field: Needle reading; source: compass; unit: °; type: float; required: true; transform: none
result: 220 °
